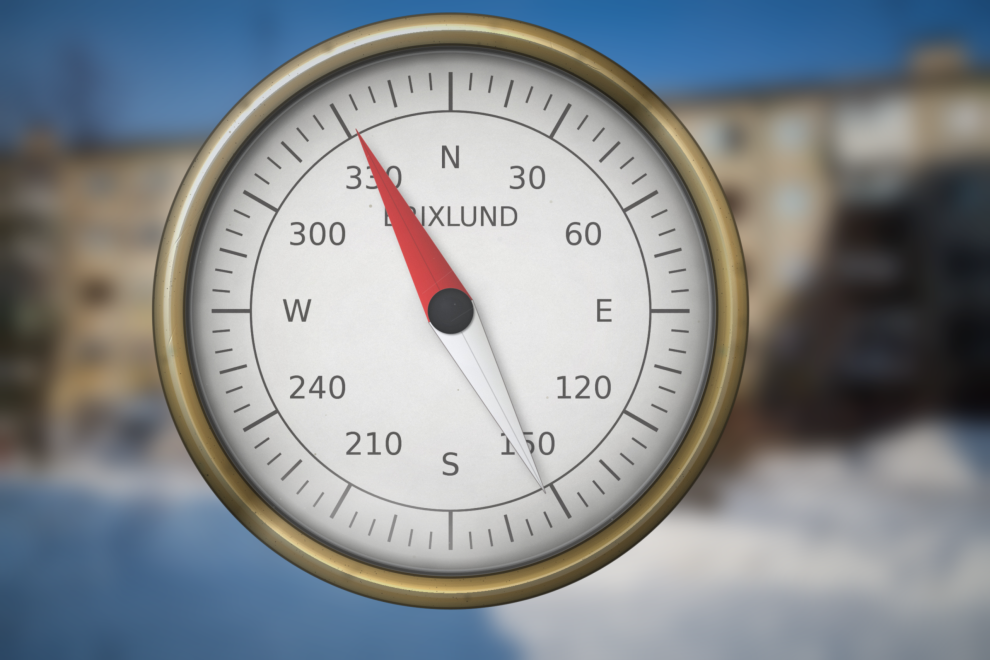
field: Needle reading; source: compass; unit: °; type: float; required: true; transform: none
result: 332.5 °
